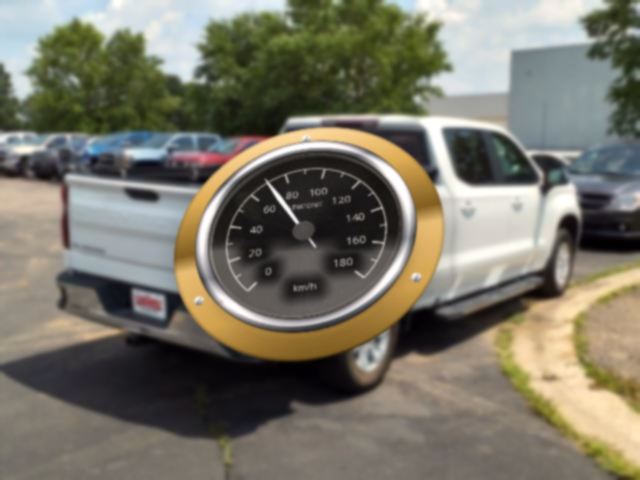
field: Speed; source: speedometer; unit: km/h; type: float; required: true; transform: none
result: 70 km/h
